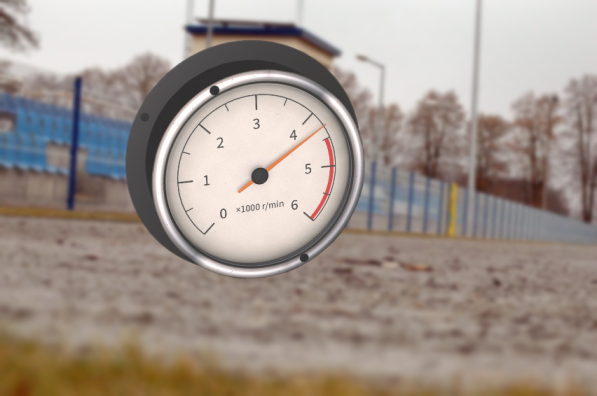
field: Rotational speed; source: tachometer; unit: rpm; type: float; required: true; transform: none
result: 4250 rpm
